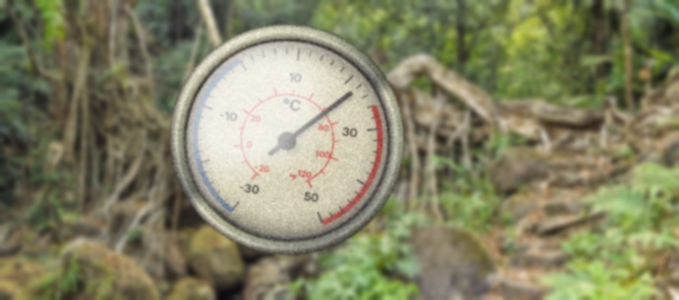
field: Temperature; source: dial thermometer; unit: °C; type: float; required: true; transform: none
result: 22 °C
